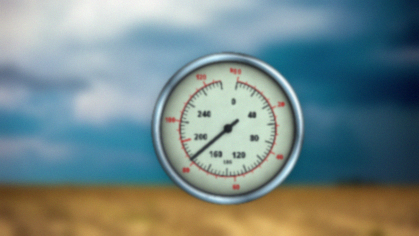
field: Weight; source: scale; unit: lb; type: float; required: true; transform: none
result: 180 lb
